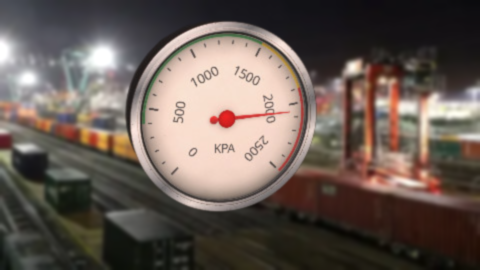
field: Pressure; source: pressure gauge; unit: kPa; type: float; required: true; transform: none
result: 2050 kPa
